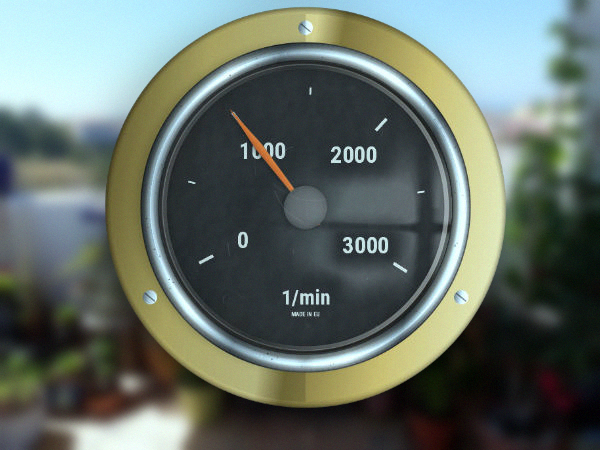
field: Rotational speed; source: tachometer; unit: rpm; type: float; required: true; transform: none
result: 1000 rpm
